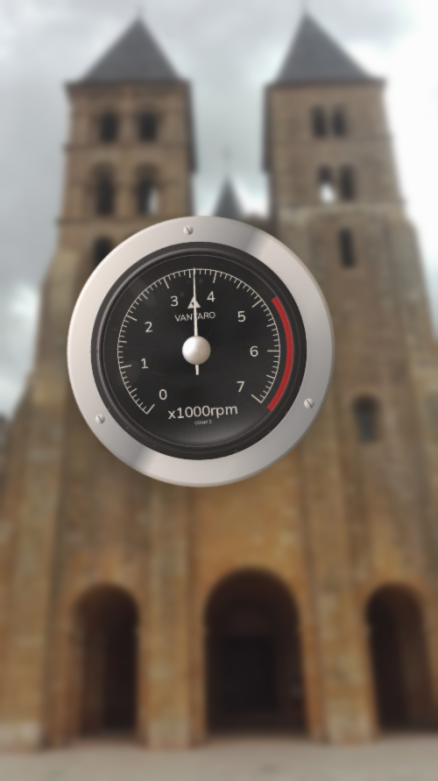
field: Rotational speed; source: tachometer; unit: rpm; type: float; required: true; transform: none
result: 3600 rpm
